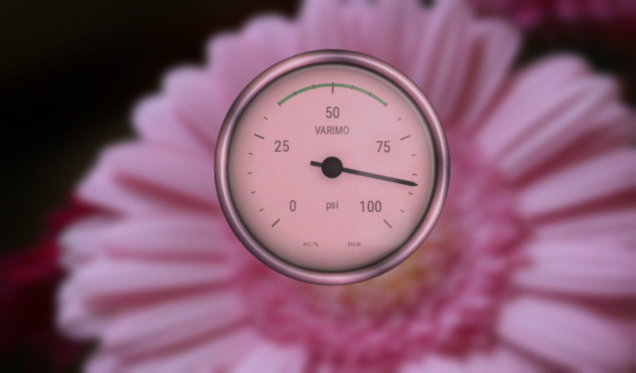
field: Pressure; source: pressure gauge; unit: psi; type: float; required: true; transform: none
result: 87.5 psi
